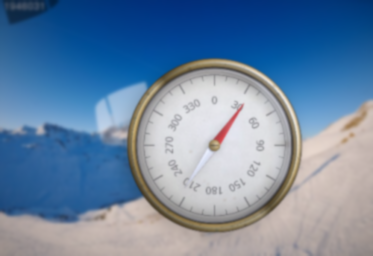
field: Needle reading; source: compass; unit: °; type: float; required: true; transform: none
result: 35 °
